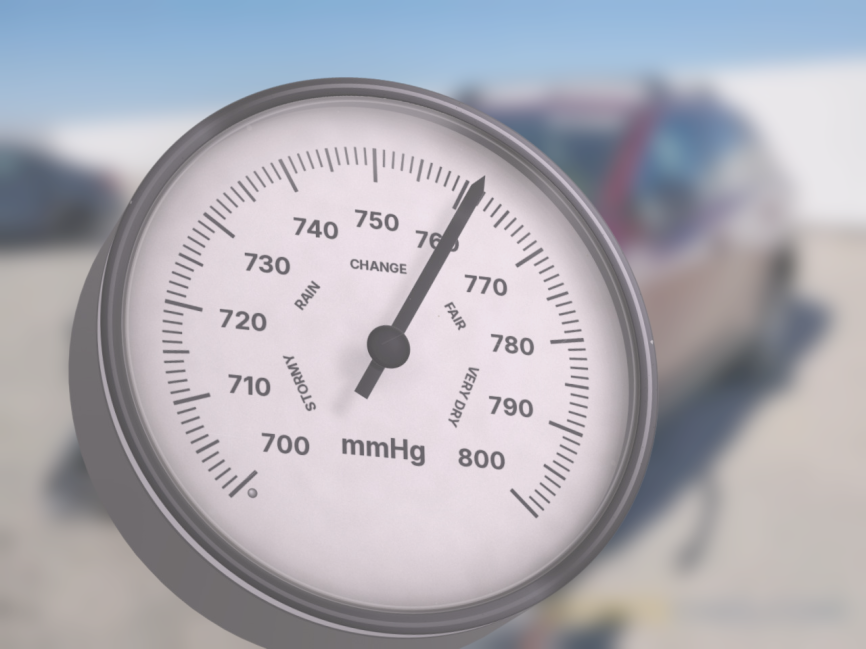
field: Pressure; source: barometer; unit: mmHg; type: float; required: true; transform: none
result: 761 mmHg
